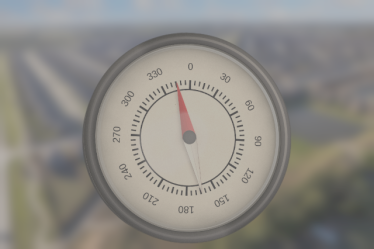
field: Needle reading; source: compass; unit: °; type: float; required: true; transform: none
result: 345 °
